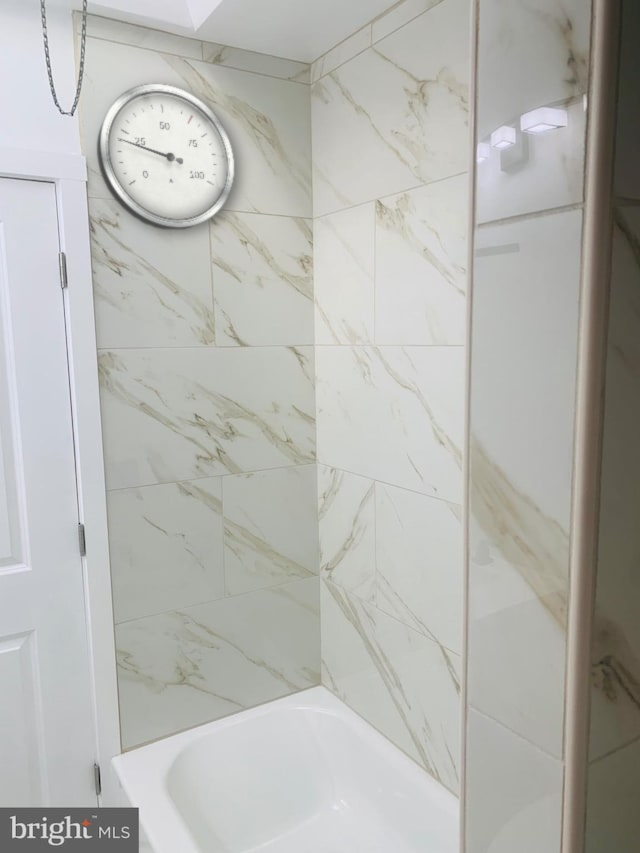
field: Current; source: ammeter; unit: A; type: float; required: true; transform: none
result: 20 A
